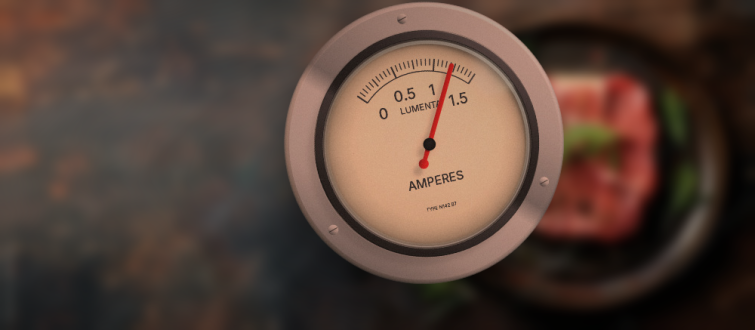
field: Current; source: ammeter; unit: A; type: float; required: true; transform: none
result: 1.2 A
